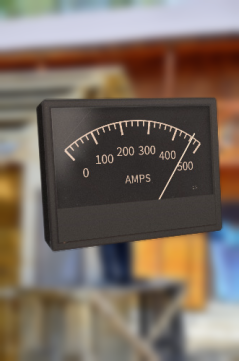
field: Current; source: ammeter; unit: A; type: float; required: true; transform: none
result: 460 A
